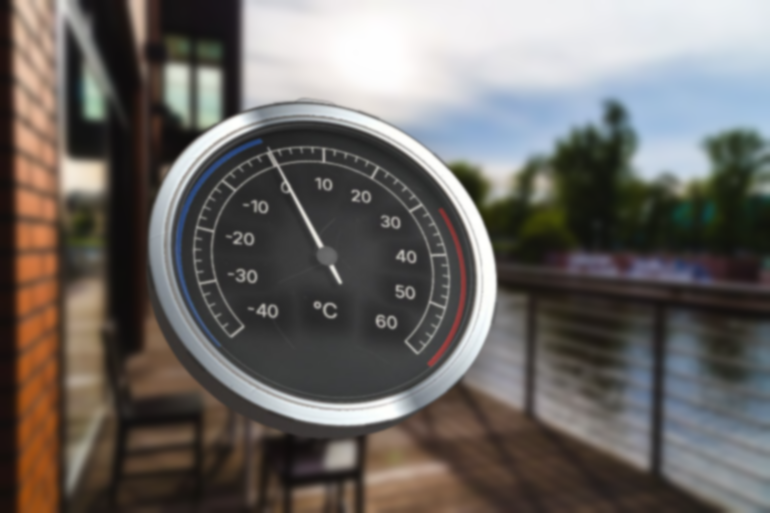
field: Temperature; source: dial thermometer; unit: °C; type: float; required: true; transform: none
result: 0 °C
